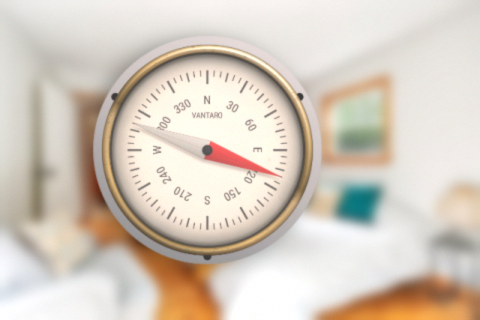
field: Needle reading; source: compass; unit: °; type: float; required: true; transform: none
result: 110 °
